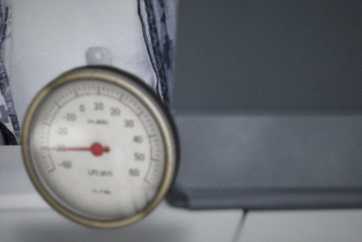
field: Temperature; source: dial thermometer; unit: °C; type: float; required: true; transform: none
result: -30 °C
